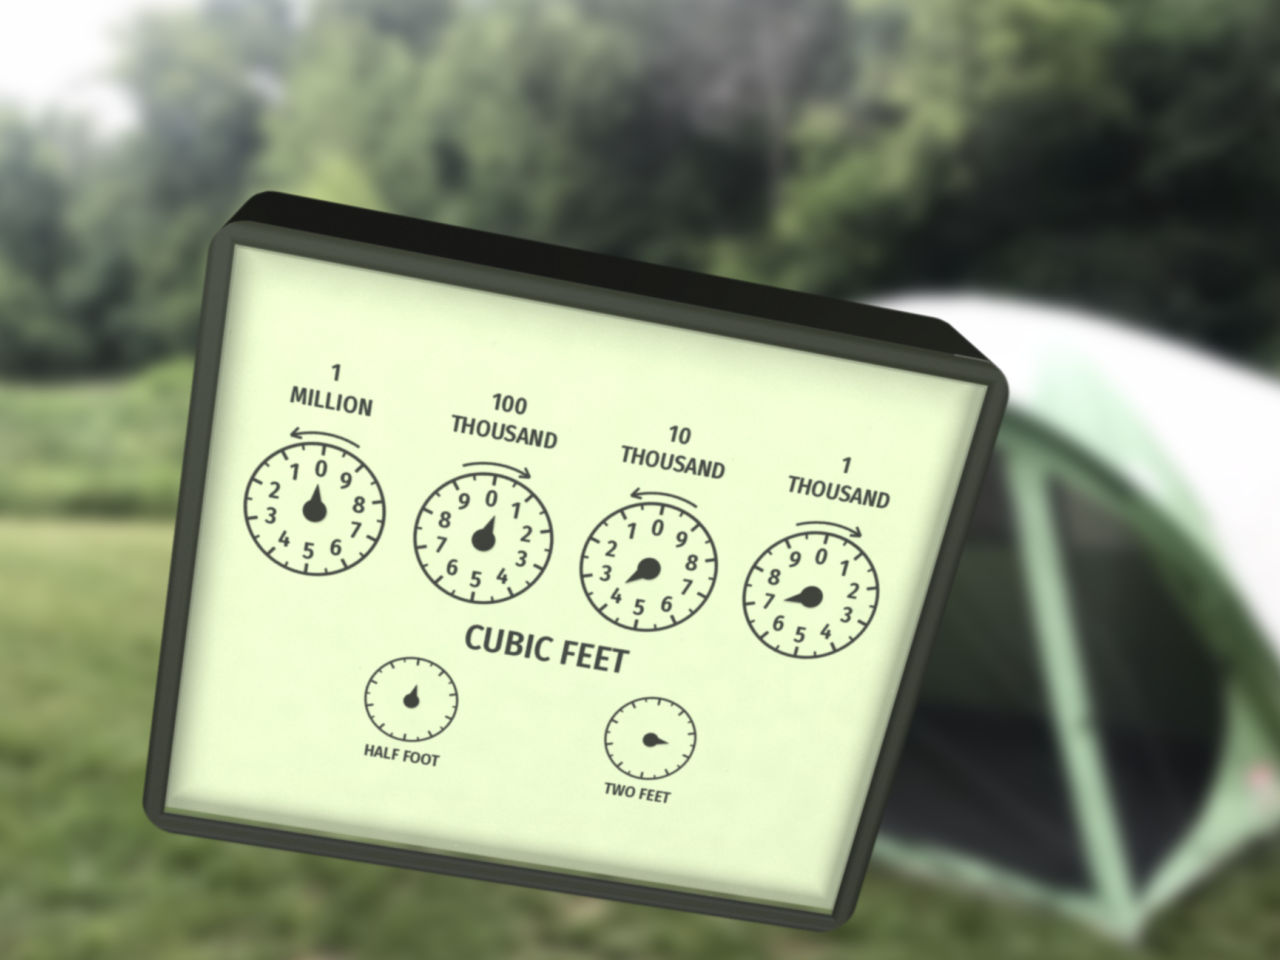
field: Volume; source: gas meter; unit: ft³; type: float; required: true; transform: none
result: 3700 ft³
